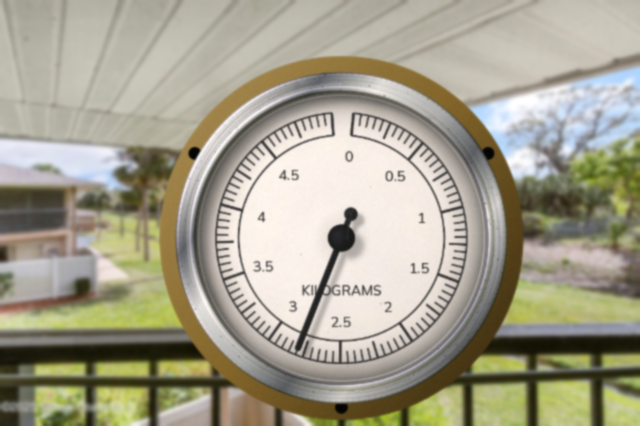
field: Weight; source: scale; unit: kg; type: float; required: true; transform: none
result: 2.8 kg
